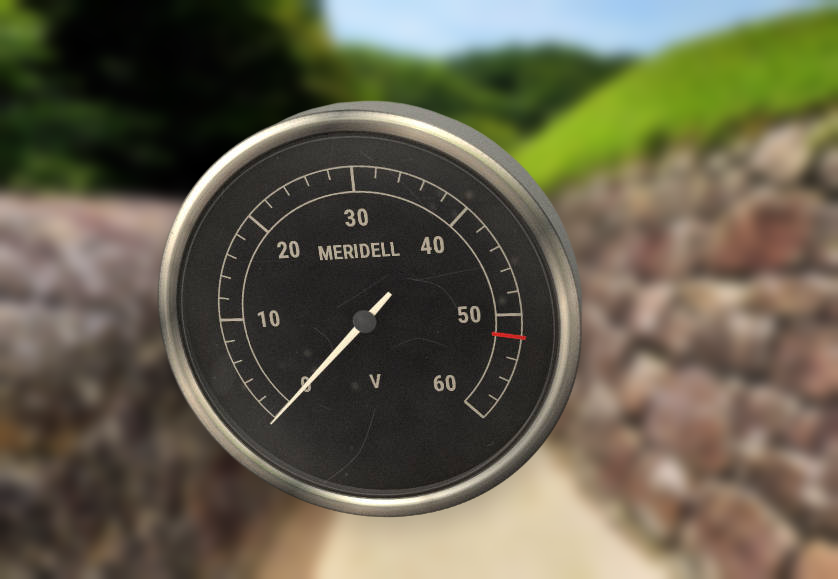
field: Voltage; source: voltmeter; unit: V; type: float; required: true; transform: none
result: 0 V
